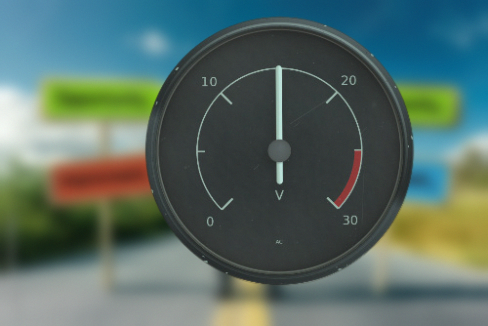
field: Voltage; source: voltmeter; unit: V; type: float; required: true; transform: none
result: 15 V
